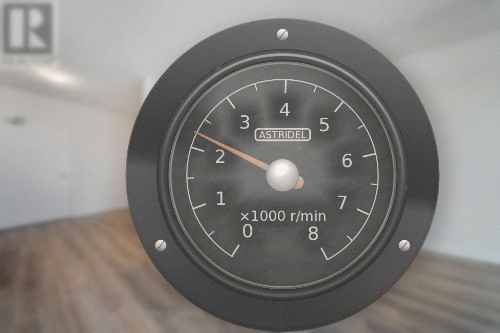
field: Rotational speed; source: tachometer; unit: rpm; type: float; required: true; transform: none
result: 2250 rpm
